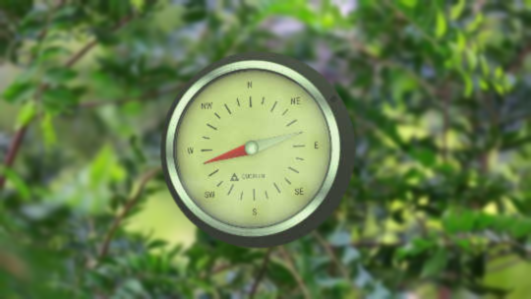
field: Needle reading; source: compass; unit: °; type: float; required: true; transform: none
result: 255 °
